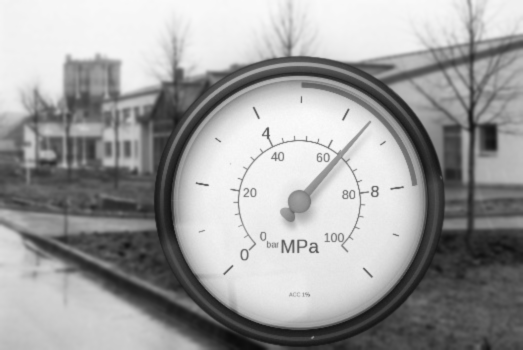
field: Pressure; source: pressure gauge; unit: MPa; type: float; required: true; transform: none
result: 6.5 MPa
